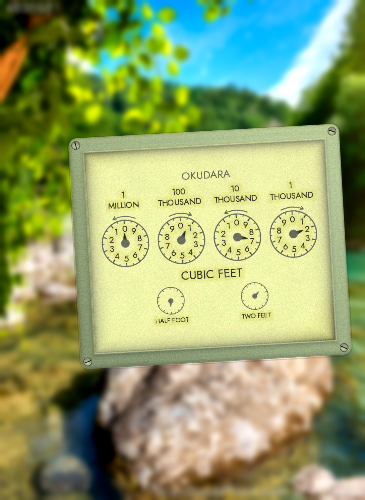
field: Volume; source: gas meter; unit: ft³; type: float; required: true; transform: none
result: 7200 ft³
